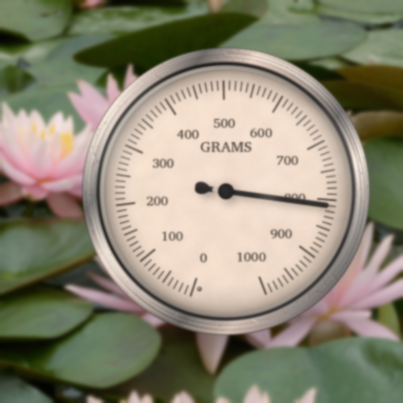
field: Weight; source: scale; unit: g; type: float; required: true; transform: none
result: 810 g
